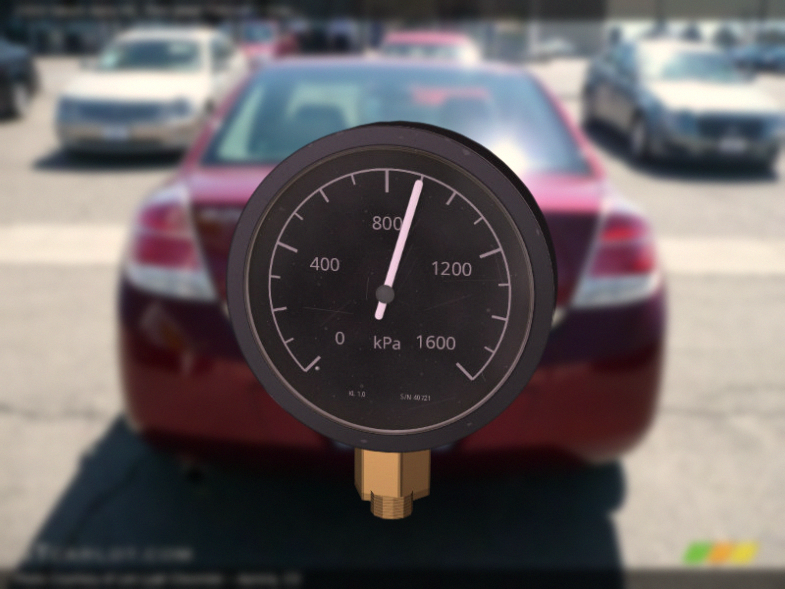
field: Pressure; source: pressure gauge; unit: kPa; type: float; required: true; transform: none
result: 900 kPa
